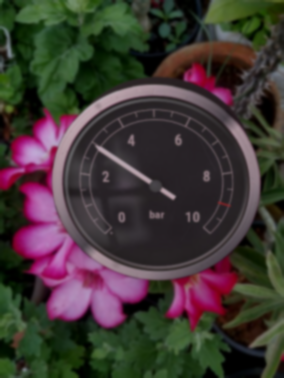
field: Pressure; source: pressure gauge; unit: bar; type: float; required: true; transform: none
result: 3 bar
